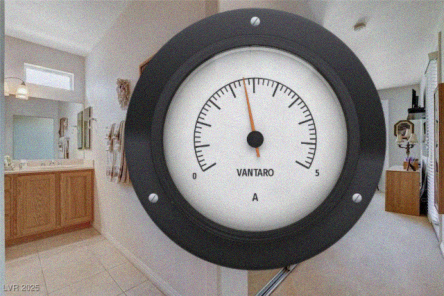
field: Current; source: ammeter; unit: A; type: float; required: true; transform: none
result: 2.3 A
